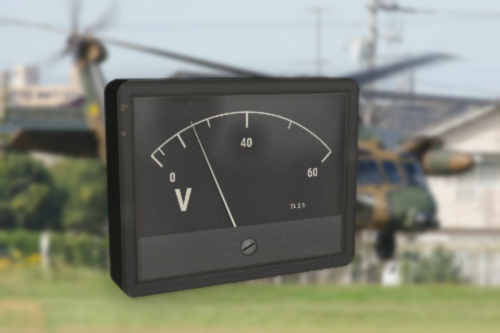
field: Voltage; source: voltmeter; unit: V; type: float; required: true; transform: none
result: 25 V
